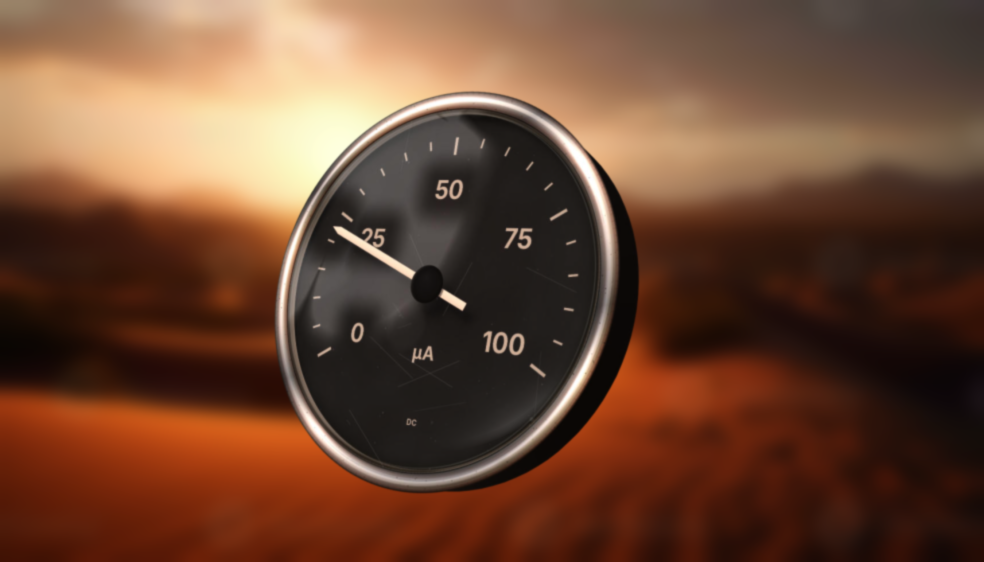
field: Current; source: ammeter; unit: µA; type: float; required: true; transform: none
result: 22.5 µA
